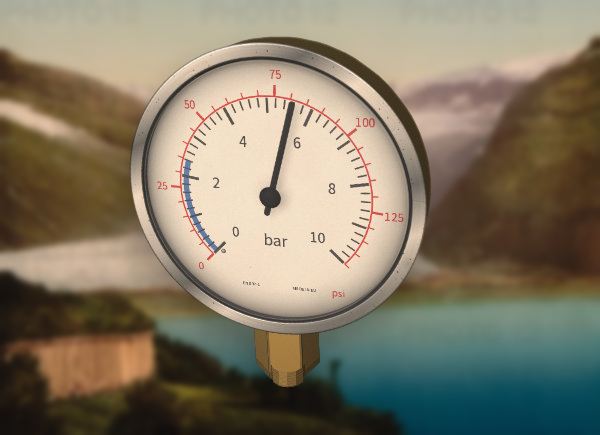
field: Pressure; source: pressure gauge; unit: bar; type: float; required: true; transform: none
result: 5.6 bar
